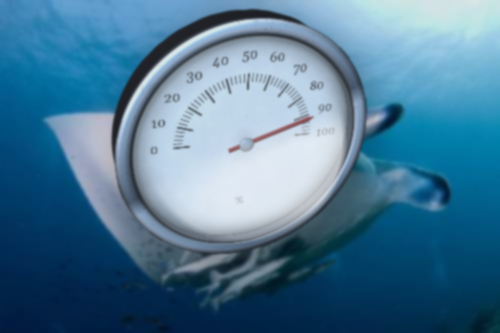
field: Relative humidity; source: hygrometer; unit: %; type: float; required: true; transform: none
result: 90 %
